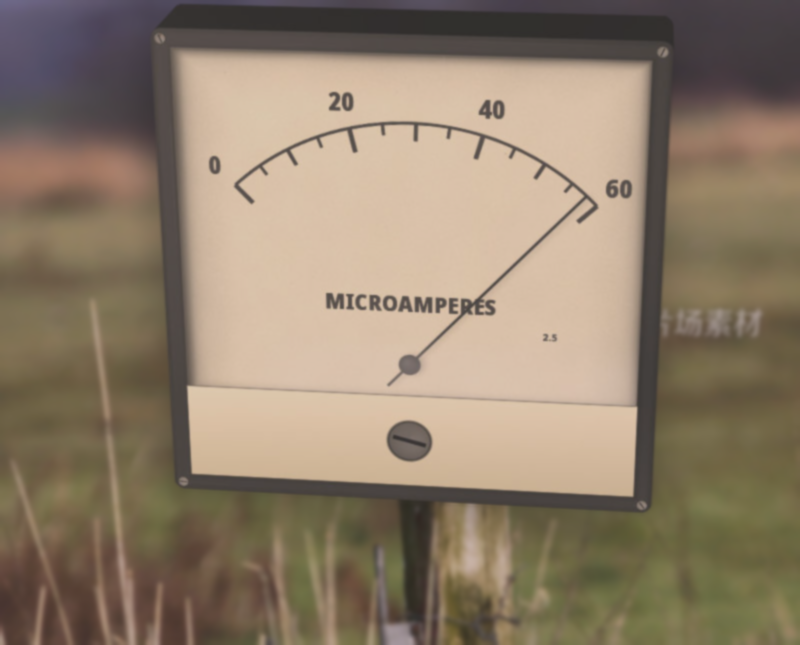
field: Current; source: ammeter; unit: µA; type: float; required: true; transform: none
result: 57.5 µA
